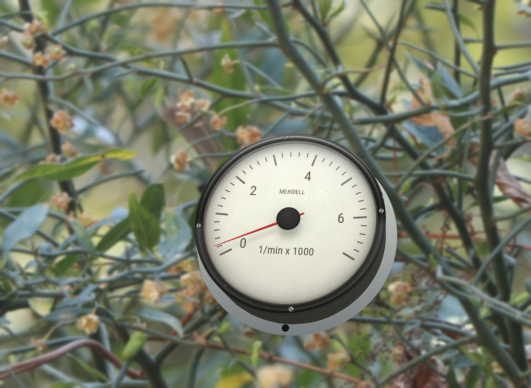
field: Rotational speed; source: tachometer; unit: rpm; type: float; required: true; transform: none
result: 200 rpm
